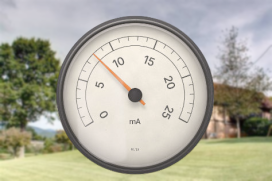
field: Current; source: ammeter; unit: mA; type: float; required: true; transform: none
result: 8 mA
